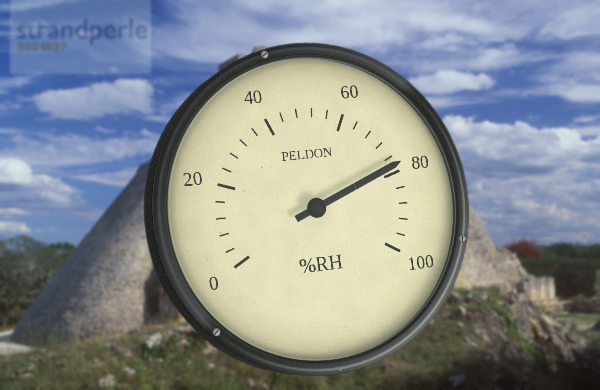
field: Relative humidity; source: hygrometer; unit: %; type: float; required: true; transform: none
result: 78 %
